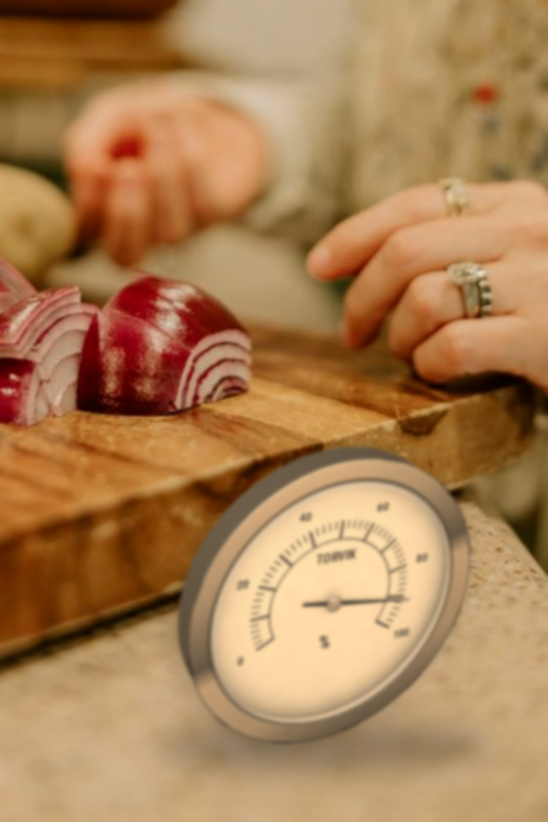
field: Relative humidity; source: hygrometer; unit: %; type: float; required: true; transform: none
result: 90 %
